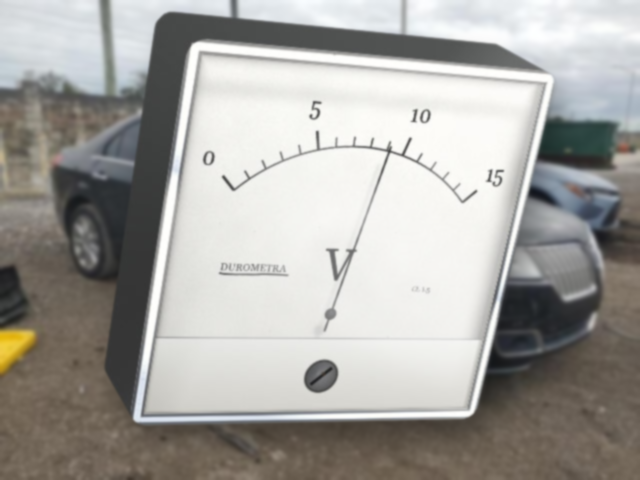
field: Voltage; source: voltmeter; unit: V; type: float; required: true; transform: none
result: 9 V
